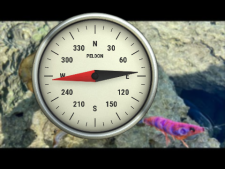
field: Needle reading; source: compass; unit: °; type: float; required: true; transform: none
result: 265 °
